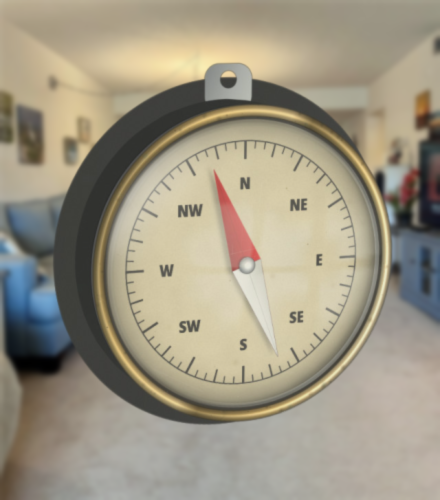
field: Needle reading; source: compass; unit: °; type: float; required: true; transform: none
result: 340 °
